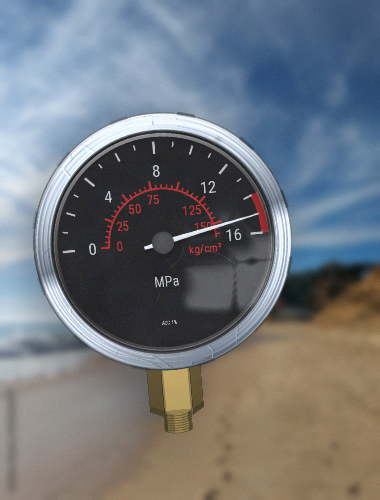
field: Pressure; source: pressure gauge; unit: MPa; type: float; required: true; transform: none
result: 15 MPa
